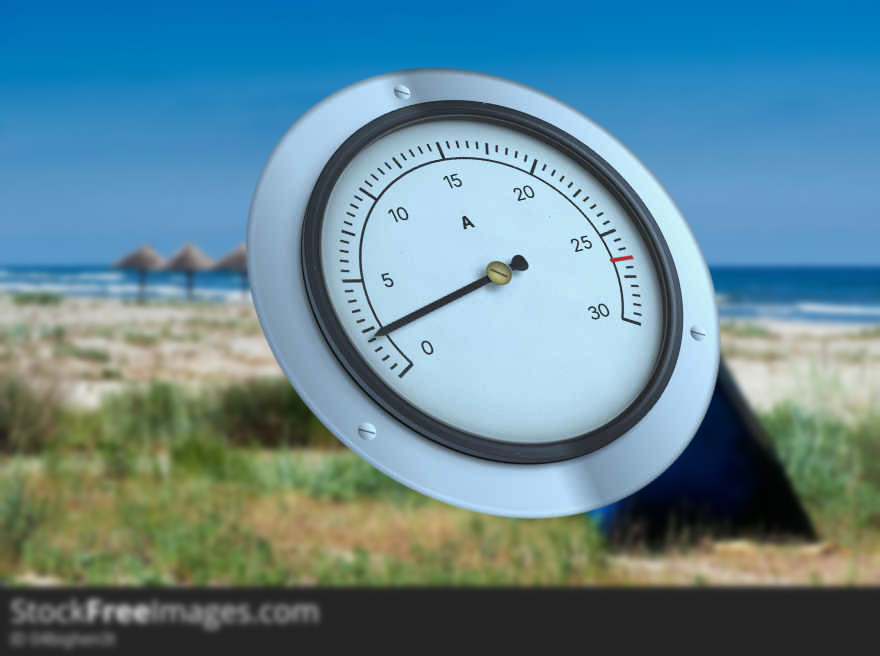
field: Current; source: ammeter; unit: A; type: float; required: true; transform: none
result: 2 A
